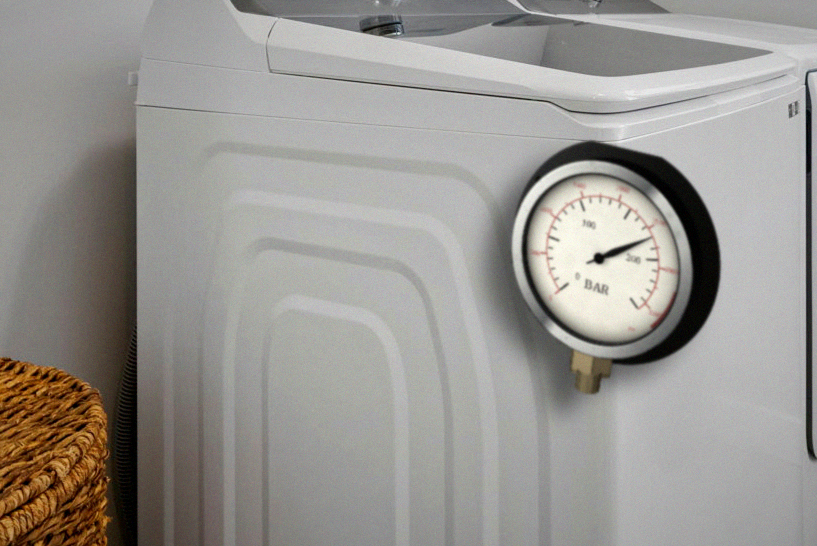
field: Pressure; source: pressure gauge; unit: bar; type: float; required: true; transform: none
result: 180 bar
